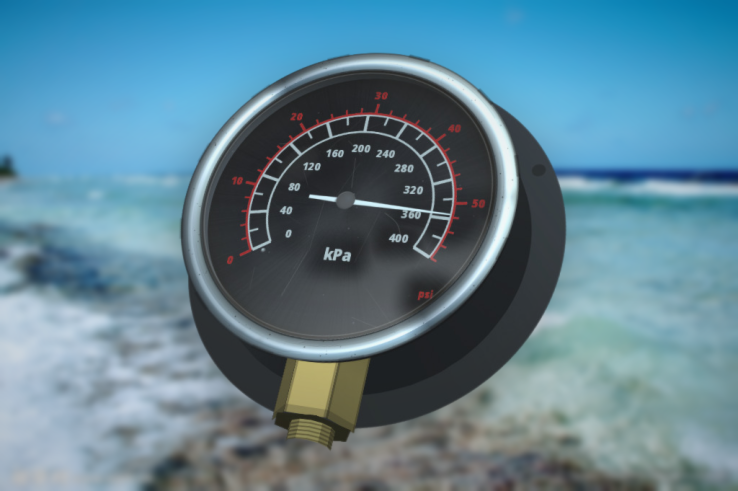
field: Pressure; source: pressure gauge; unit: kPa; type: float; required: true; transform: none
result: 360 kPa
